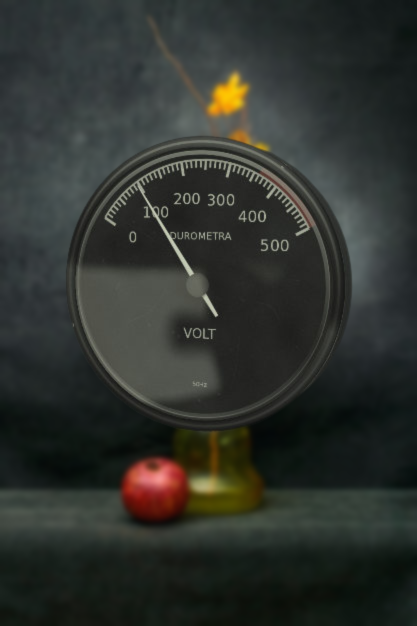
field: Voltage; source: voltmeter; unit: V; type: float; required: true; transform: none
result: 100 V
